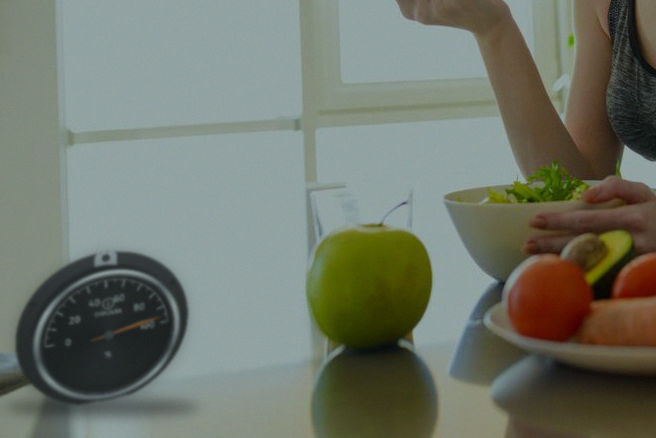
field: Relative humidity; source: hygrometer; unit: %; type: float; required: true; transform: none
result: 95 %
